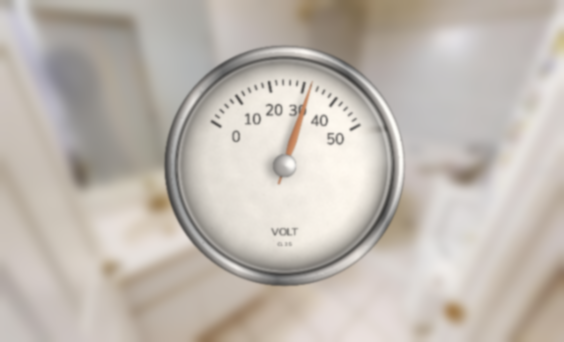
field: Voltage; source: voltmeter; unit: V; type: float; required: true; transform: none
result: 32 V
